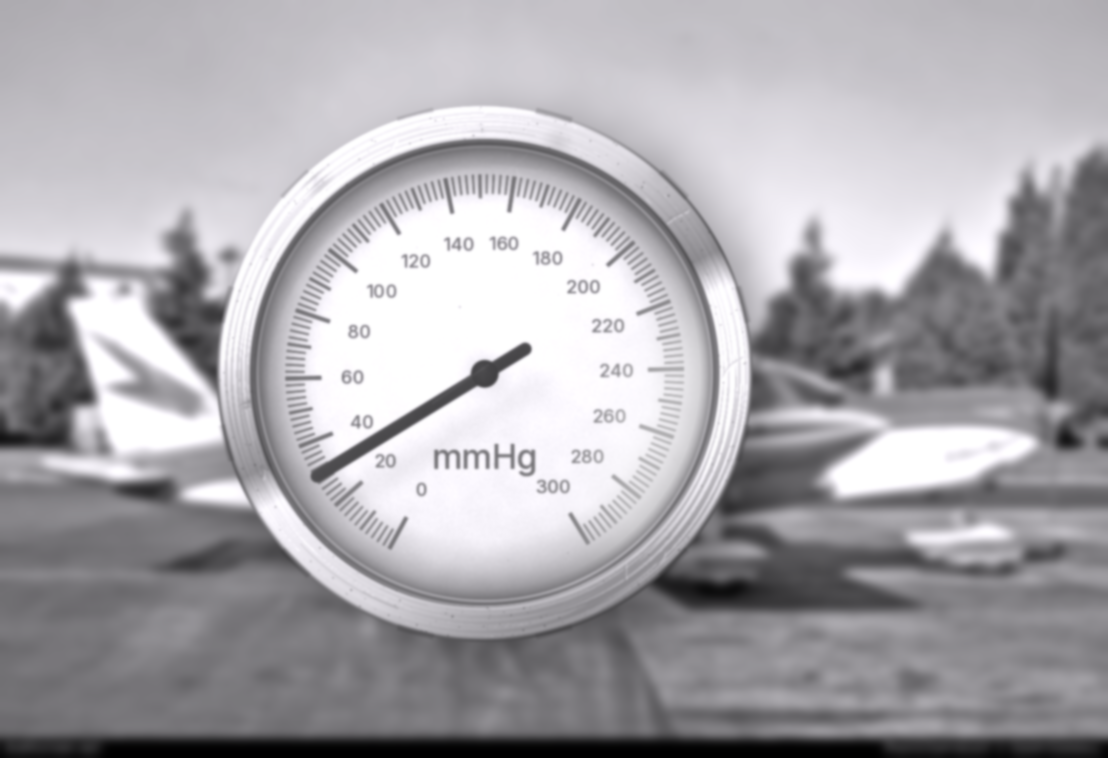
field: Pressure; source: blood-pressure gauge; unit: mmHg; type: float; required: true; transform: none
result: 30 mmHg
